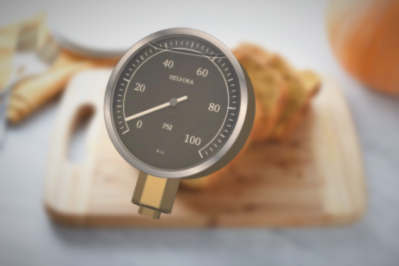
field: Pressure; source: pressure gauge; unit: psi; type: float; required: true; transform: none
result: 4 psi
